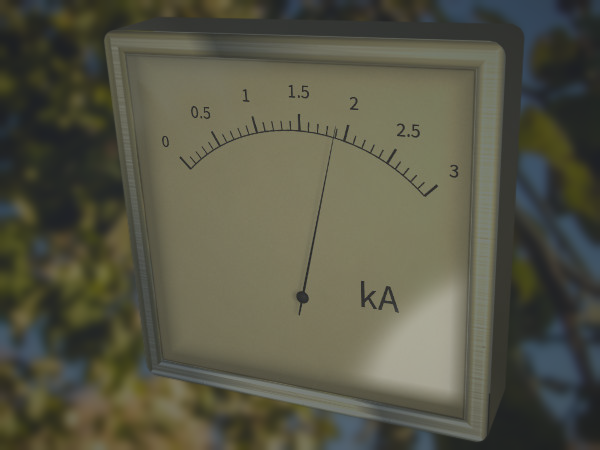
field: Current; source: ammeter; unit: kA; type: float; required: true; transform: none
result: 1.9 kA
